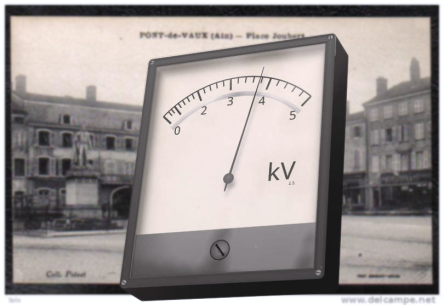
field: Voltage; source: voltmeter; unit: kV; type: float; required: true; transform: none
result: 3.8 kV
